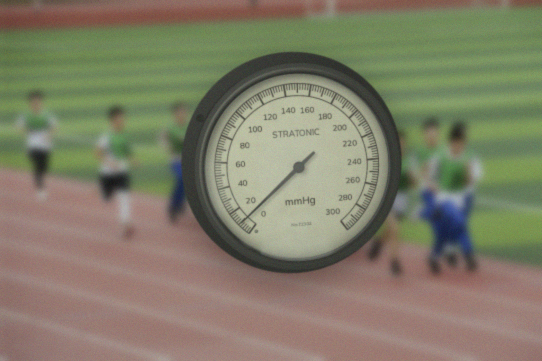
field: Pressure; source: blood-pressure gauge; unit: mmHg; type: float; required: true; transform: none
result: 10 mmHg
